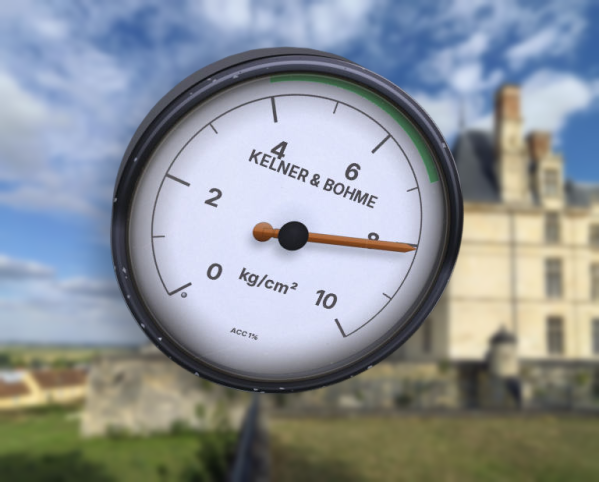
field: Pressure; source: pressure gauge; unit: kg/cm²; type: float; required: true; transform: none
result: 8 kg/cm²
